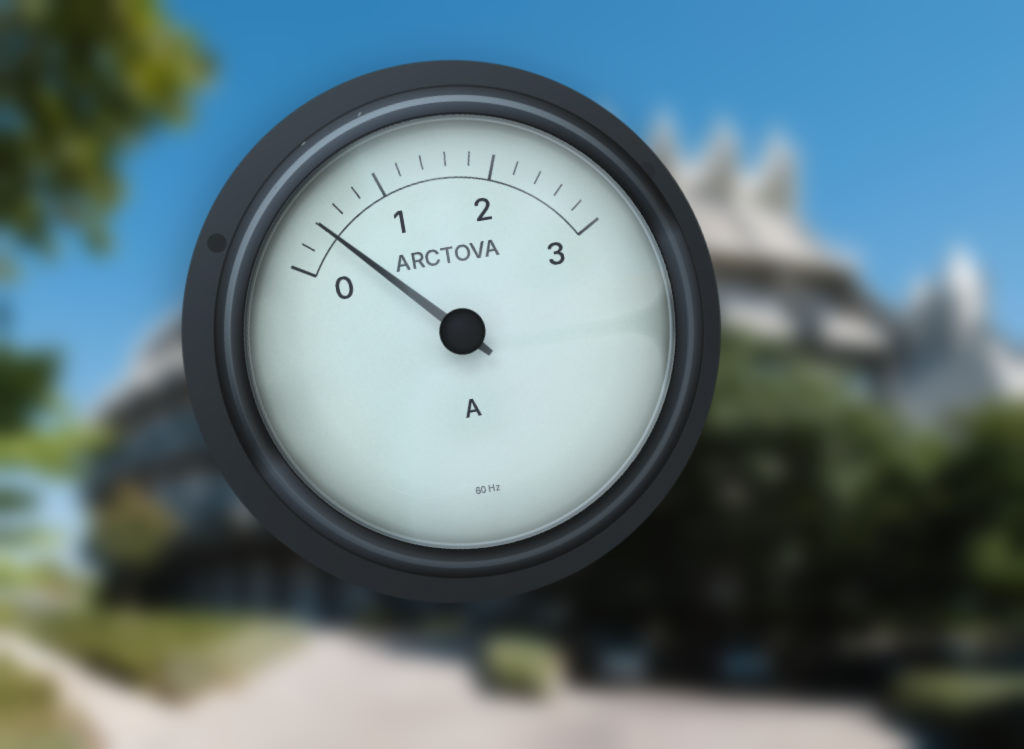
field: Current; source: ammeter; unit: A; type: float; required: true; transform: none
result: 0.4 A
